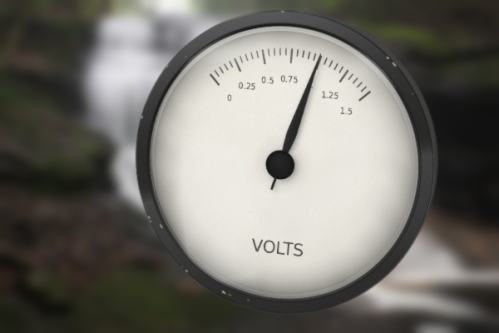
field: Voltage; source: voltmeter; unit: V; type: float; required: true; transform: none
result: 1 V
